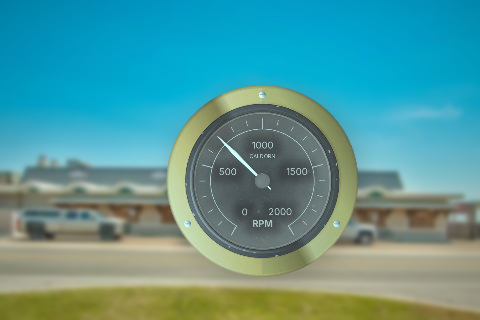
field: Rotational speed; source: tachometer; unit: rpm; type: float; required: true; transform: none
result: 700 rpm
